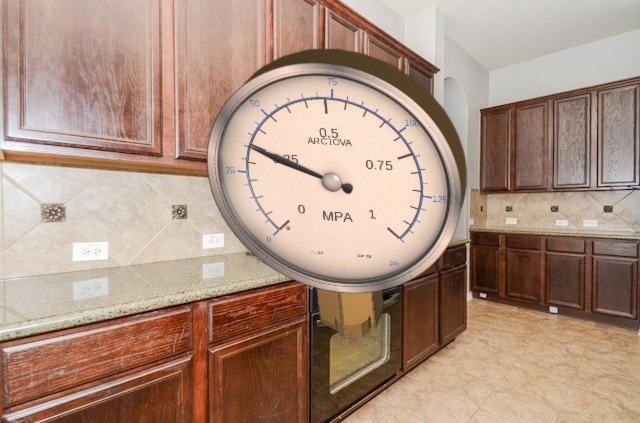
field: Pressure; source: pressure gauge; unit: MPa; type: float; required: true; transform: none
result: 0.25 MPa
